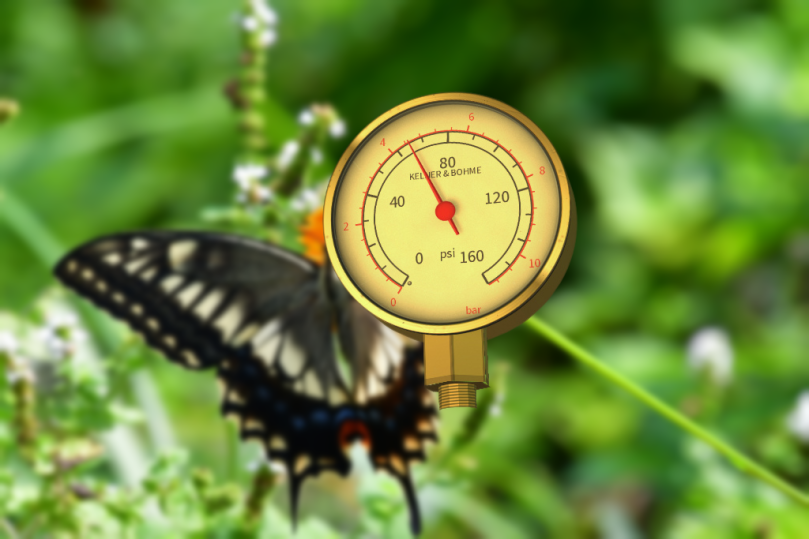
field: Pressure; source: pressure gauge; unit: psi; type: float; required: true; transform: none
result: 65 psi
